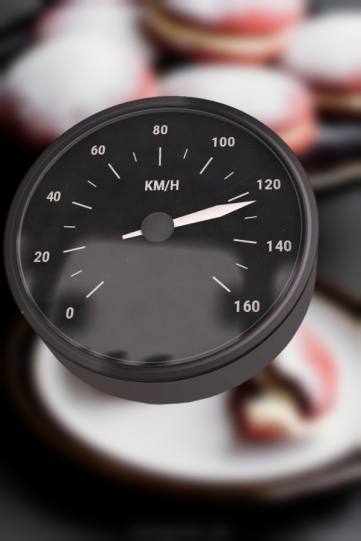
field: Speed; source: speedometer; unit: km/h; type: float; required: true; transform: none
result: 125 km/h
